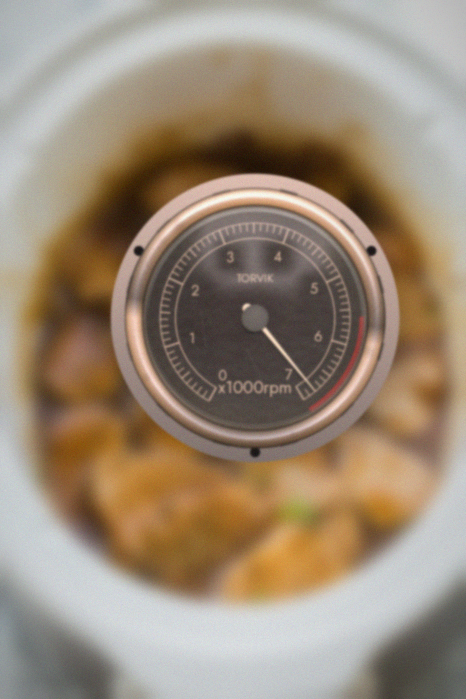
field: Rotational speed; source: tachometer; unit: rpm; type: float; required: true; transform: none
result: 6800 rpm
